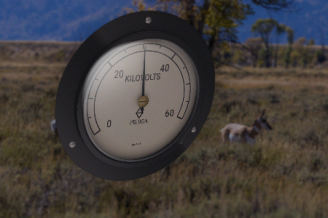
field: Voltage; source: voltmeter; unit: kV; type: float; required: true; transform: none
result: 30 kV
